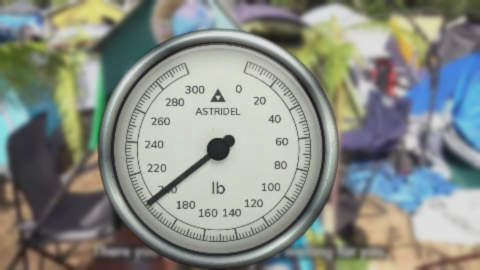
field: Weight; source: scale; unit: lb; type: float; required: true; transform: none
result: 200 lb
